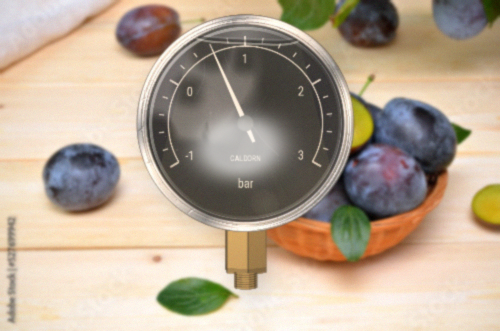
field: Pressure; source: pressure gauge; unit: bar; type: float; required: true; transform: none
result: 0.6 bar
